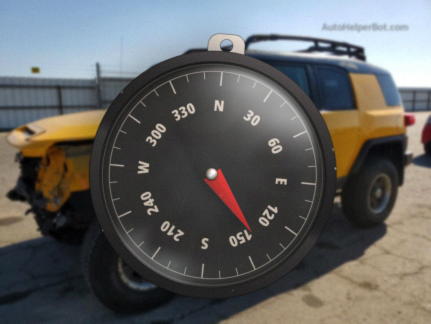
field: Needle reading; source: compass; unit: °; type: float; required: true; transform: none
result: 140 °
